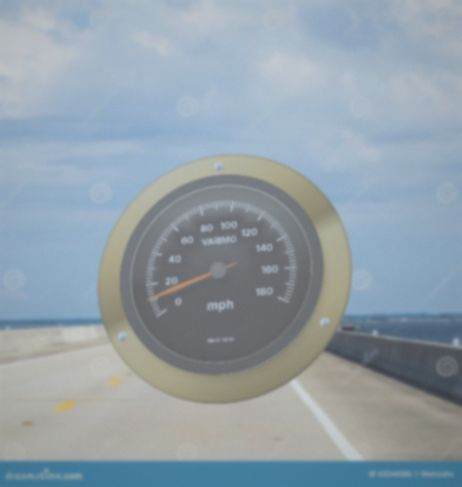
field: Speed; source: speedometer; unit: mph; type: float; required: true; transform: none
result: 10 mph
